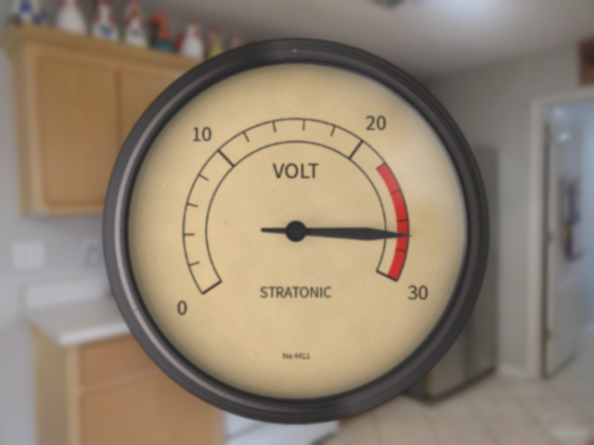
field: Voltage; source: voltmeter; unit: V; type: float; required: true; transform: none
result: 27 V
